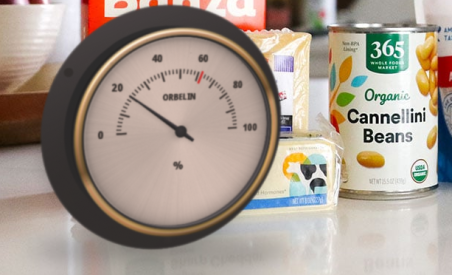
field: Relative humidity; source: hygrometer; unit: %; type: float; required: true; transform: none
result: 20 %
